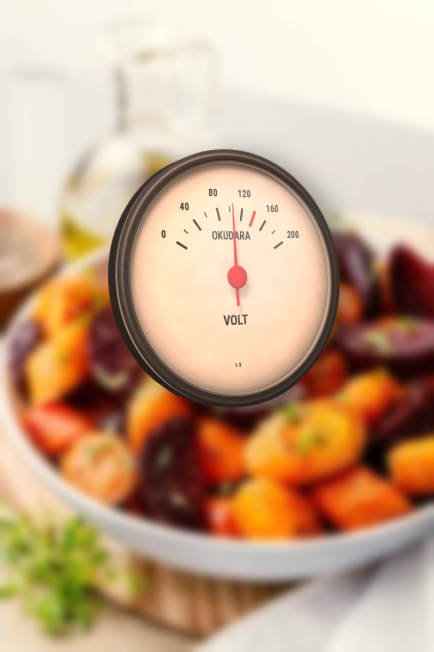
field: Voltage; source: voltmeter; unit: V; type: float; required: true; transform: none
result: 100 V
